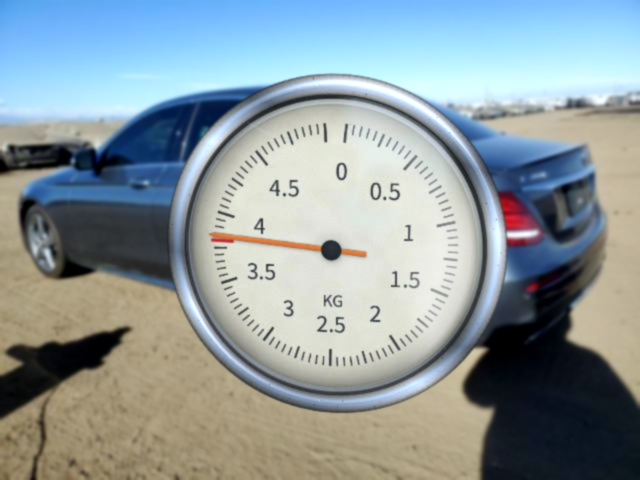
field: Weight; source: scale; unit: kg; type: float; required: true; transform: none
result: 3.85 kg
